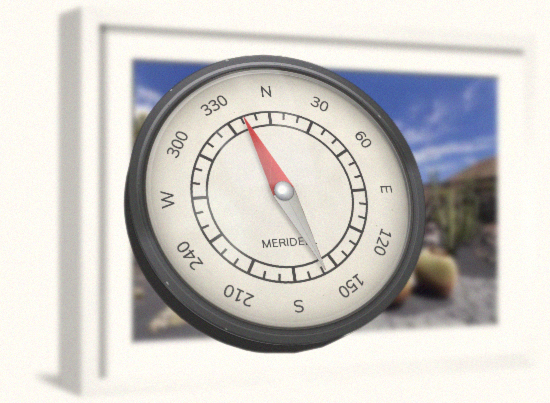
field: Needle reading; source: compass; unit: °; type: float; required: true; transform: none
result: 340 °
